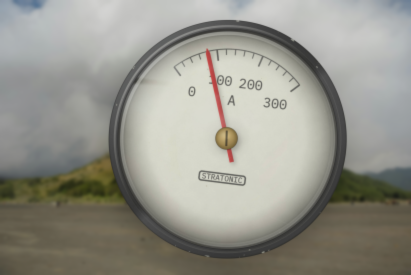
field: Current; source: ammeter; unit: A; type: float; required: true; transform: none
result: 80 A
